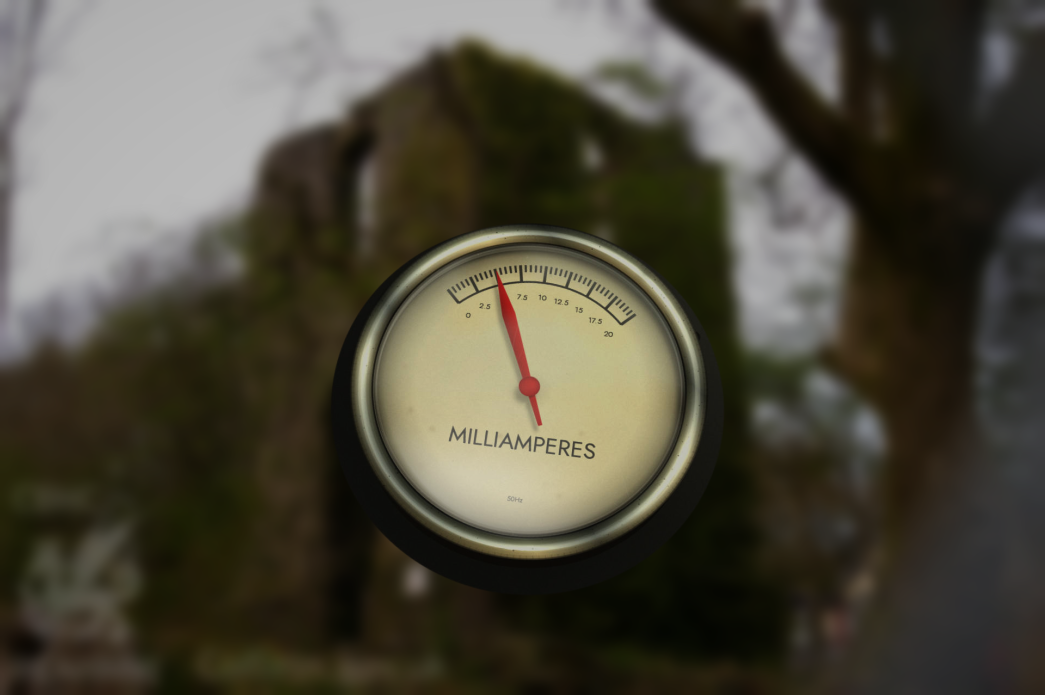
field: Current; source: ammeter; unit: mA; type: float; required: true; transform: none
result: 5 mA
